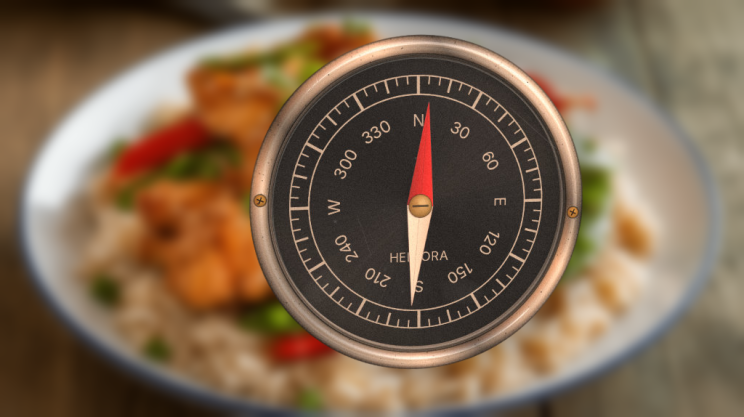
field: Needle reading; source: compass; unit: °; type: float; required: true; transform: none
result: 5 °
